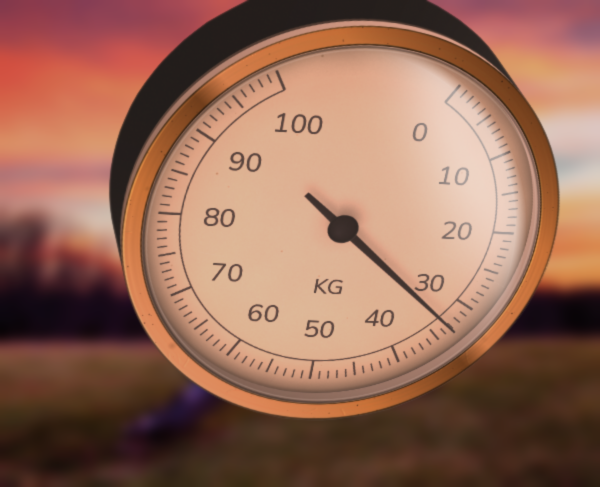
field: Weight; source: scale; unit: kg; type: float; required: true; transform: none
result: 33 kg
